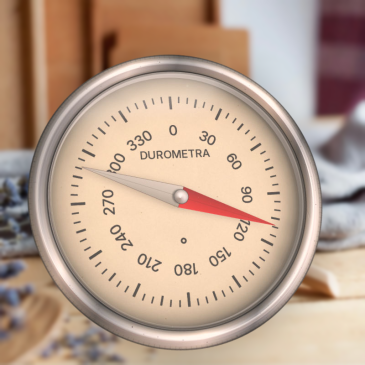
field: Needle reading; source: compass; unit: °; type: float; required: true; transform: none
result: 110 °
